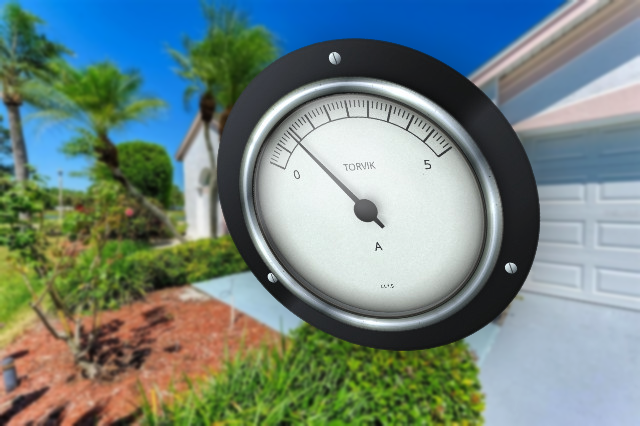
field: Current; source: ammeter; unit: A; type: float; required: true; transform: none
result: 1 A
